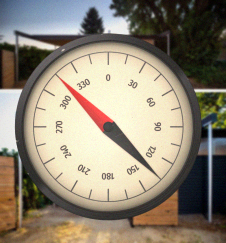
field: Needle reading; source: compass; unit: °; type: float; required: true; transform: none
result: 315 °
